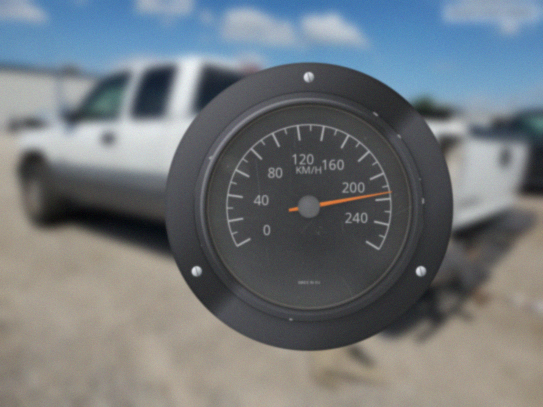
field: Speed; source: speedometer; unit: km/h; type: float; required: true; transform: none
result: 215 km/h
